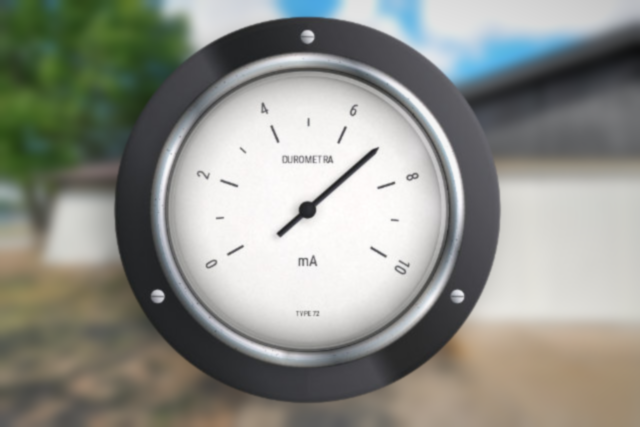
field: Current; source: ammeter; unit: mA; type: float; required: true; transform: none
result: 7 mA
